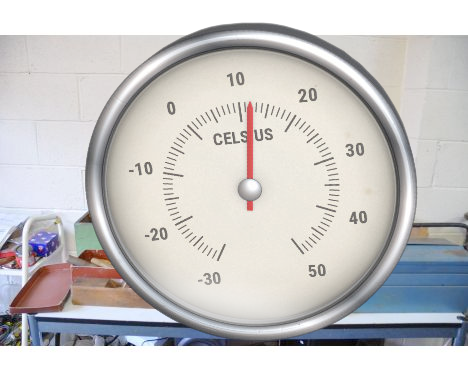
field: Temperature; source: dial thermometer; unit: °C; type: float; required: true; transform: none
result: 12 °C
